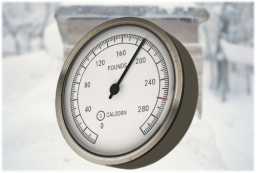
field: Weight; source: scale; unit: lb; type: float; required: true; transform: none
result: 190 lb
